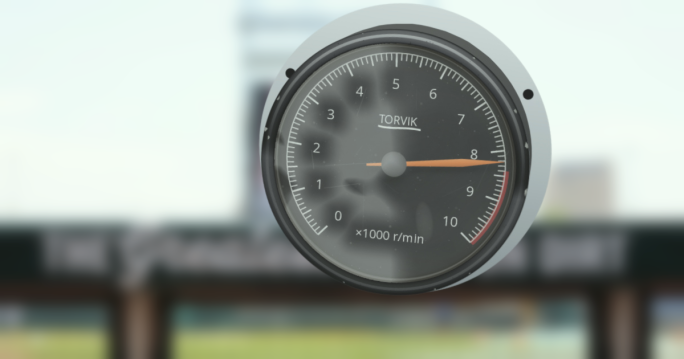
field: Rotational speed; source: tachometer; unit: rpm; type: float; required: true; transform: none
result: 8200 rpm
